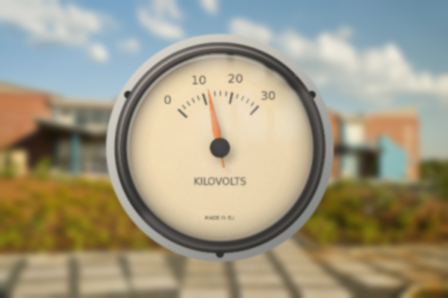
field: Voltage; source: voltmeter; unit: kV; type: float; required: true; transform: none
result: 12 kV
